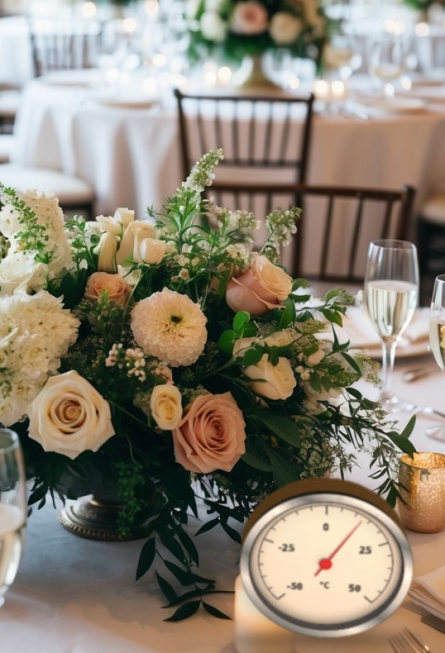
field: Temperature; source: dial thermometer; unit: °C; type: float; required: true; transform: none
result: 12.5 °C
